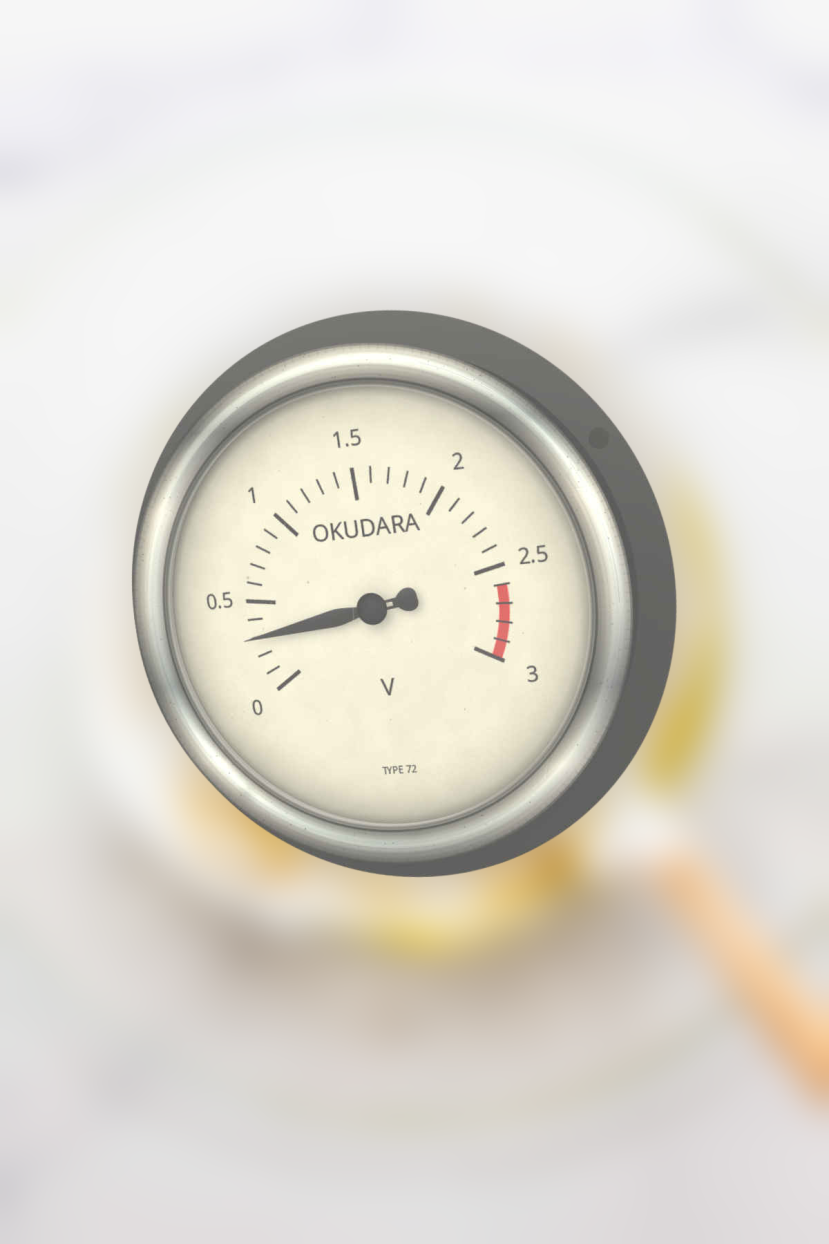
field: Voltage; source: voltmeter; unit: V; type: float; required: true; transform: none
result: 0.3 V
